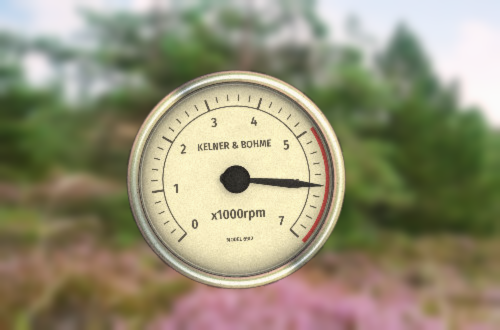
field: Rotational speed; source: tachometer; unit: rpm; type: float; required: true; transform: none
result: 6000 rpm
